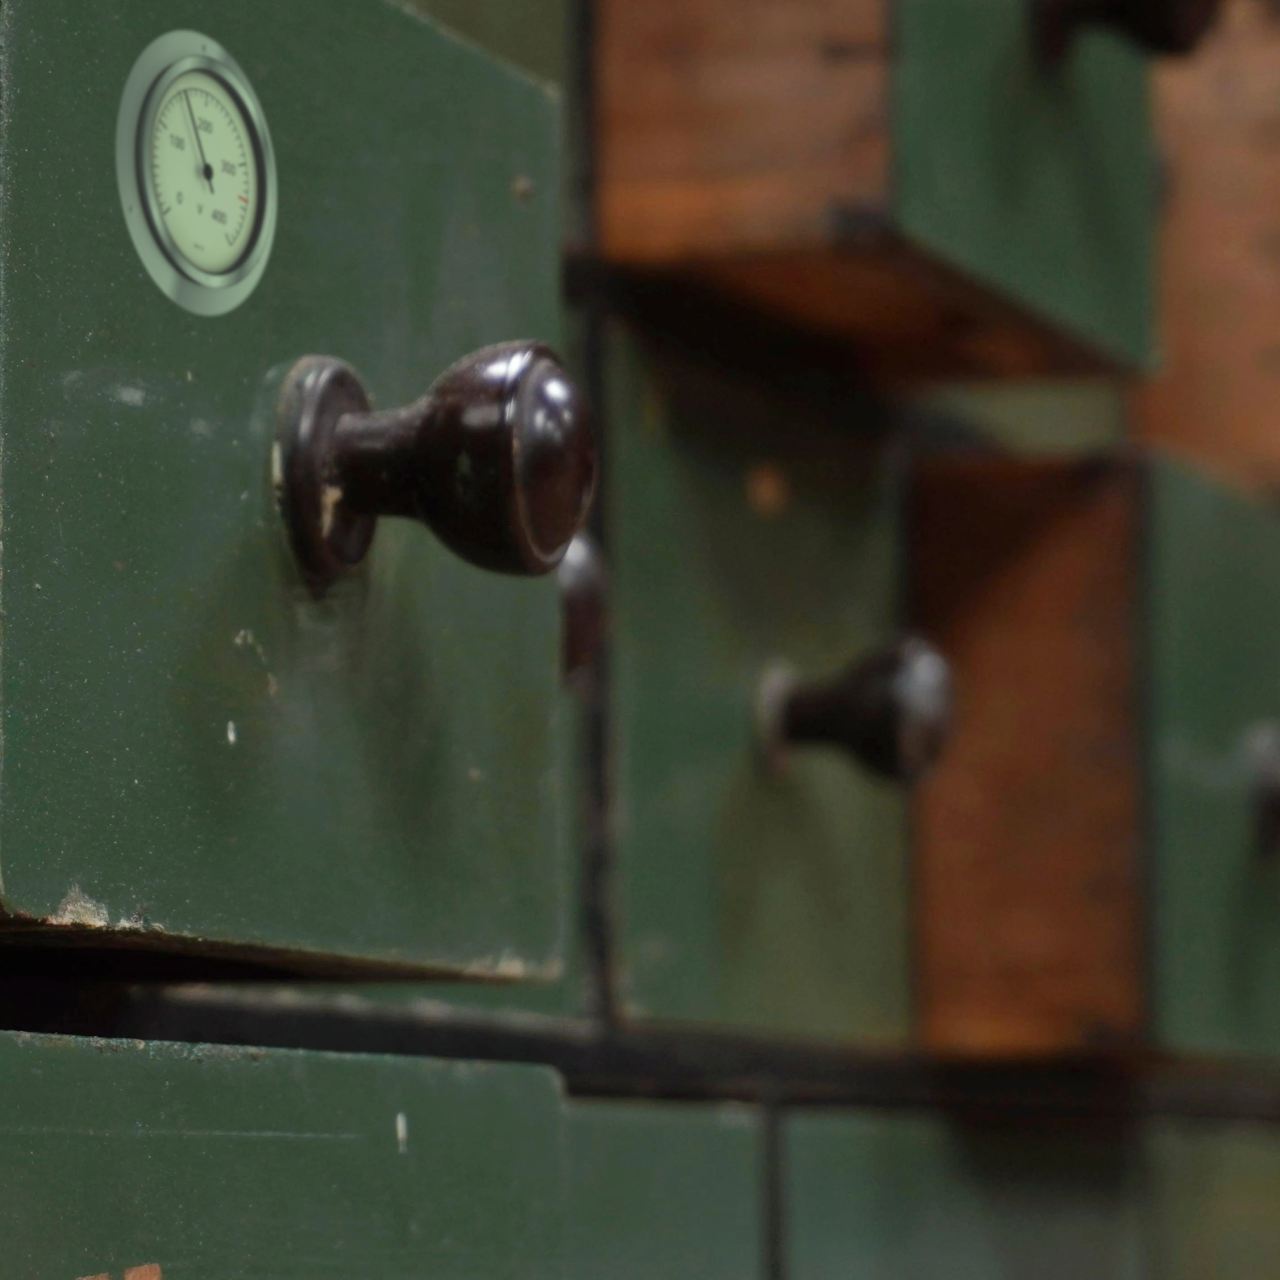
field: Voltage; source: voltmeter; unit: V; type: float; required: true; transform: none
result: 150 V
